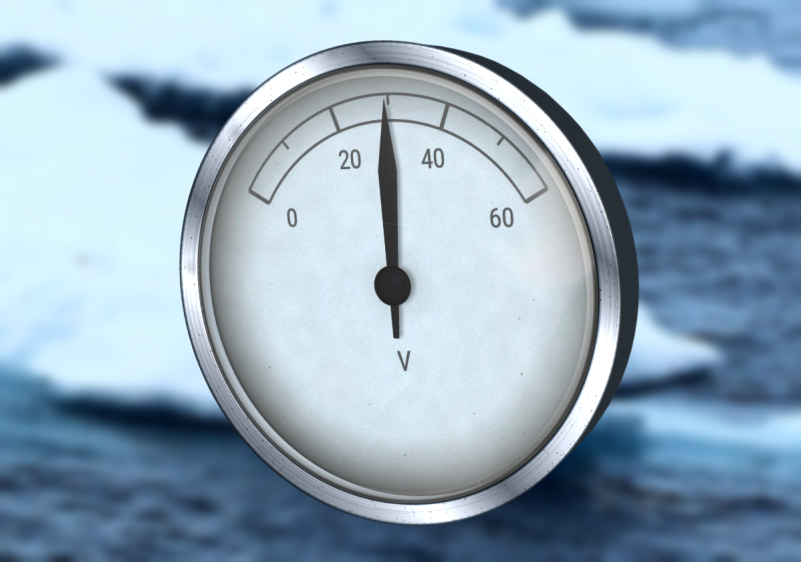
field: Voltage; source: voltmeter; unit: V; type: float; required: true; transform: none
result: 30 V
